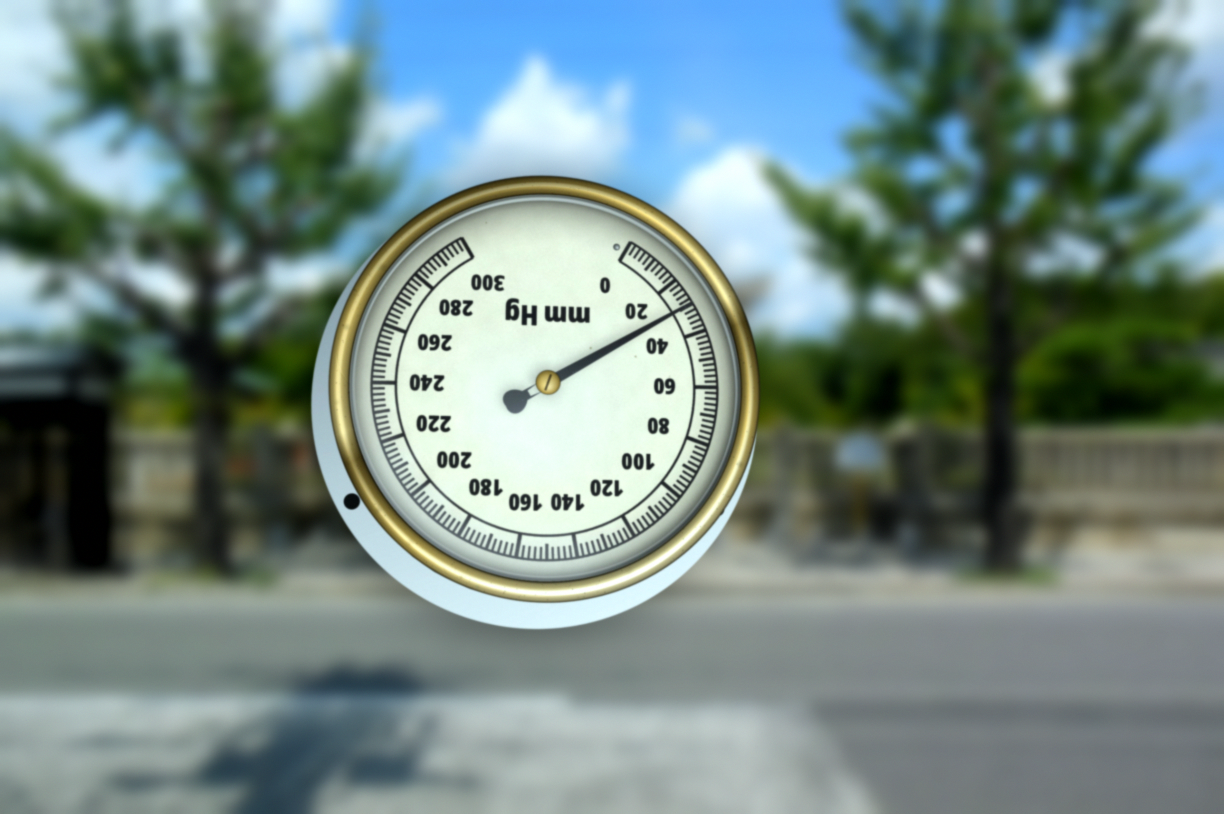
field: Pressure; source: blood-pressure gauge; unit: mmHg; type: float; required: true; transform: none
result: 30 mmHg
